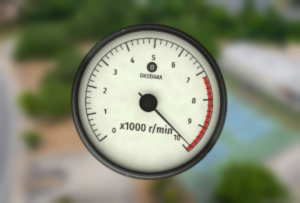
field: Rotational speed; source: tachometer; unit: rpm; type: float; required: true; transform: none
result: 9800 rpm
